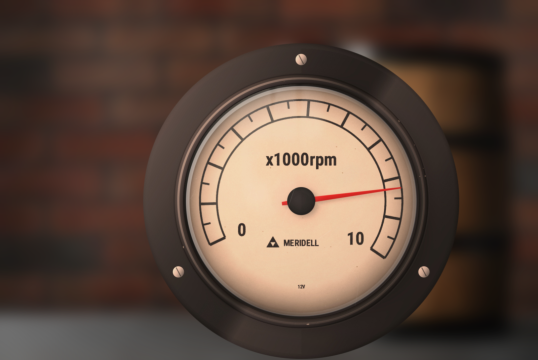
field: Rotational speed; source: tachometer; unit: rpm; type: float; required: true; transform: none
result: 8250 rpm
